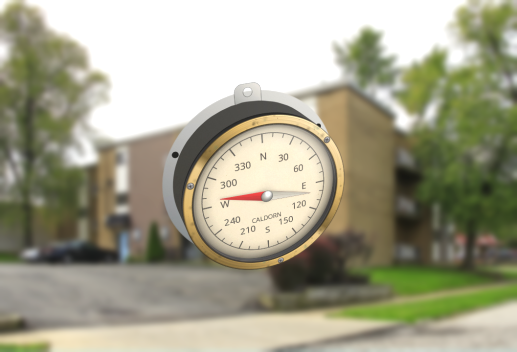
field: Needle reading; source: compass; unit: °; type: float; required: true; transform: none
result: 280 °
